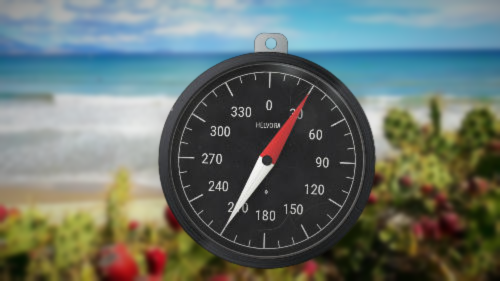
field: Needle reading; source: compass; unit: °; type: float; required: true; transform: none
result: 30 °
